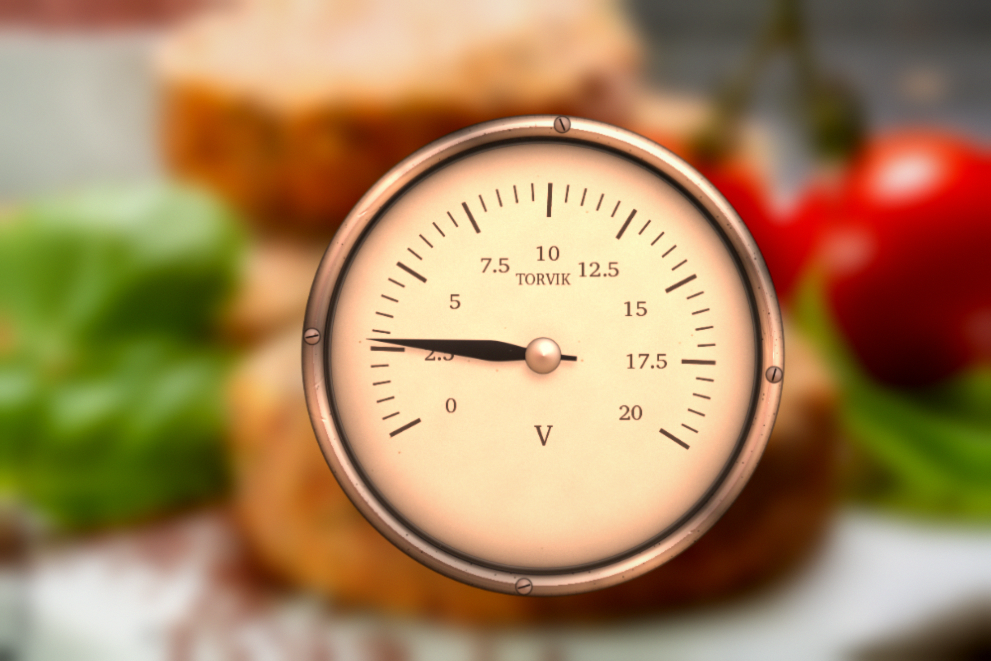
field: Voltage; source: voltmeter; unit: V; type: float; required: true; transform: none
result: 2.75 V
